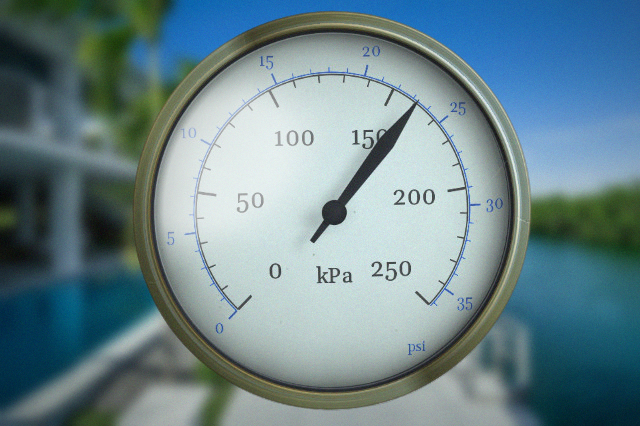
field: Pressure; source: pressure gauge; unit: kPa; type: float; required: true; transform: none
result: 160 kPa
